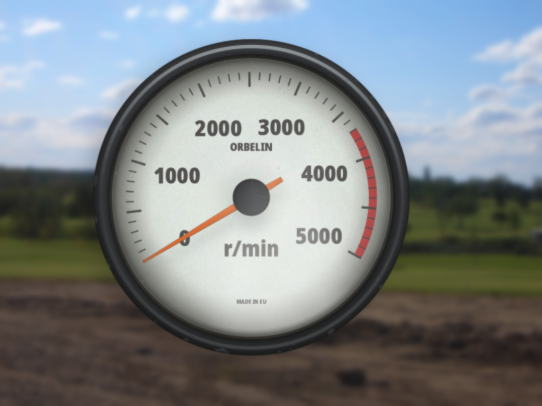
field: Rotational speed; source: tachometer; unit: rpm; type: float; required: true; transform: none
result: 0 rpm
